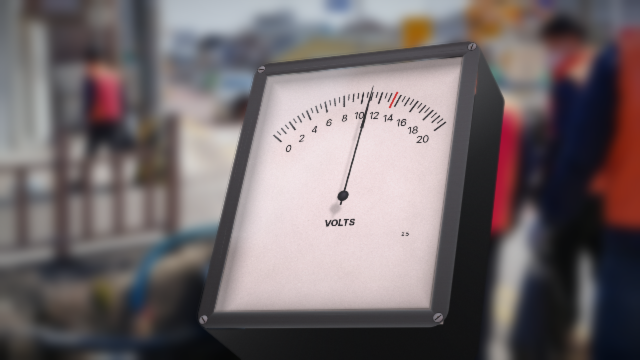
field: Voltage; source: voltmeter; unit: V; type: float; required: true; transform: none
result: 11 V
